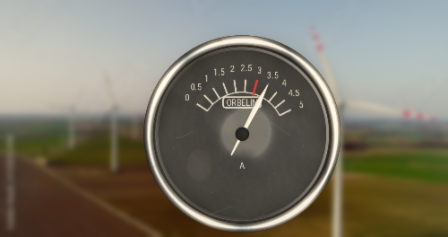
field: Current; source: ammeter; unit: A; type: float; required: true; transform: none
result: 3.5 A
